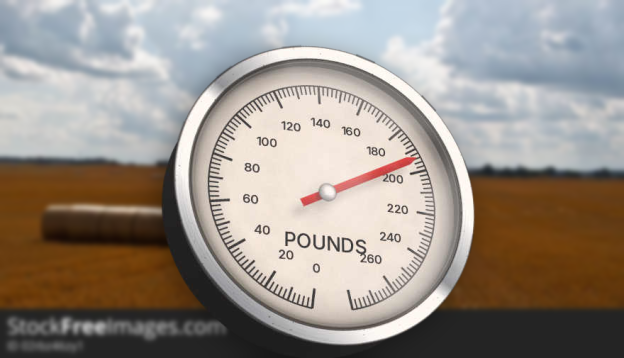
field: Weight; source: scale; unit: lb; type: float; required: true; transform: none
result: 194 lb
